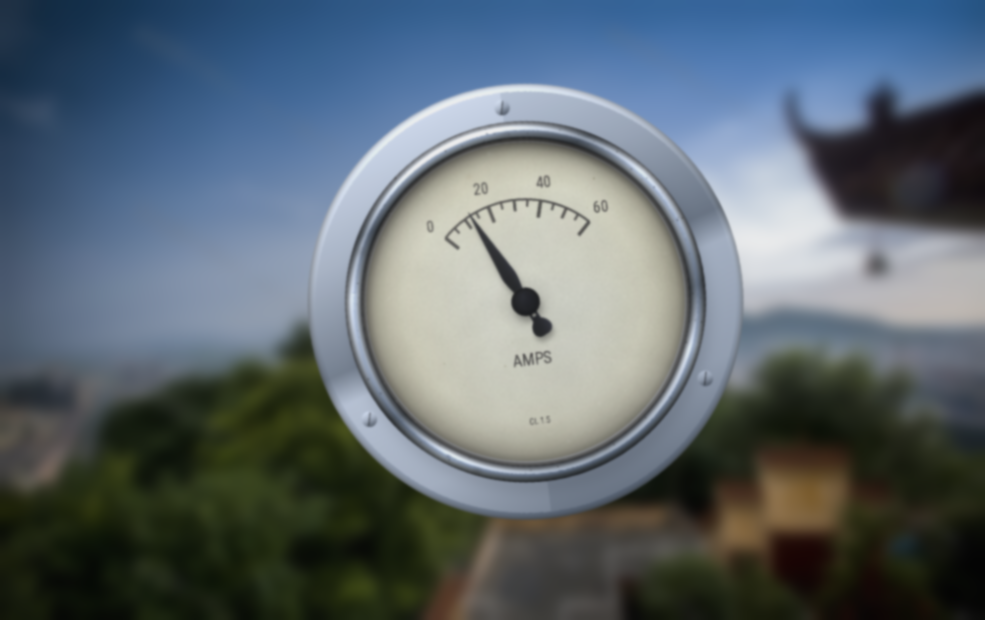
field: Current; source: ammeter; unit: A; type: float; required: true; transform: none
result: 12.5 A
